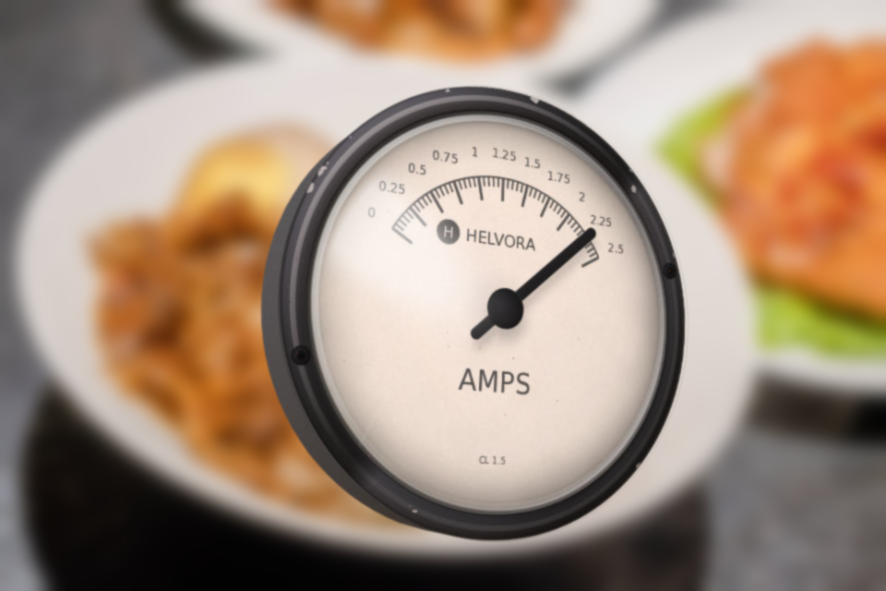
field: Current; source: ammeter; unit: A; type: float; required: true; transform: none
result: 2.25 A
